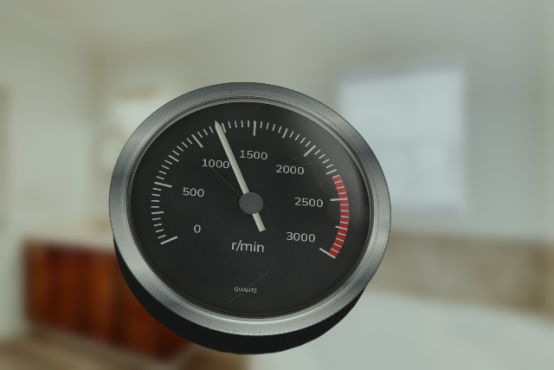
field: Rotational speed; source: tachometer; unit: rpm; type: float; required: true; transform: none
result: 1200 rpm
